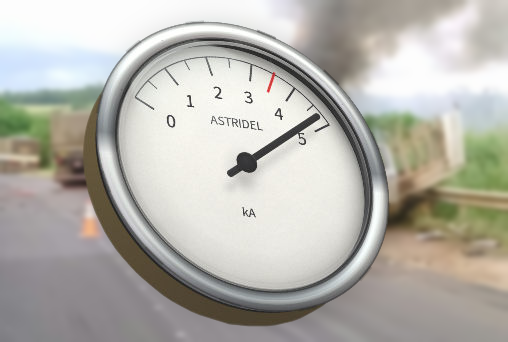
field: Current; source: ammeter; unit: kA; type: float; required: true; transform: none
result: 4.75 kA
